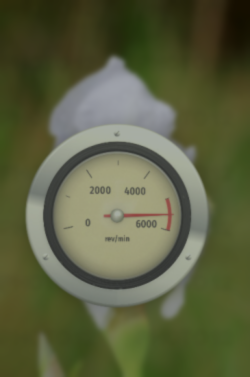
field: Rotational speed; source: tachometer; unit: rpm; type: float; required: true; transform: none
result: 5500 rpm
